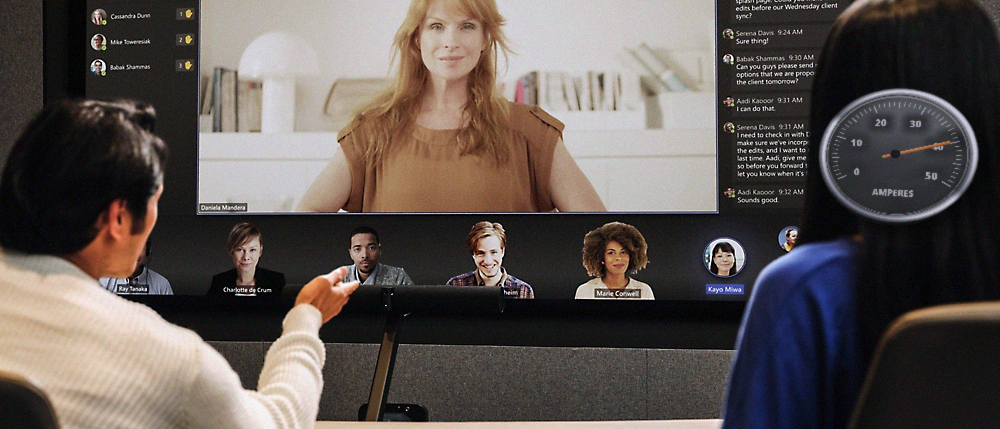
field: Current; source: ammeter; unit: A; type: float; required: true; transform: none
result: 40 A
